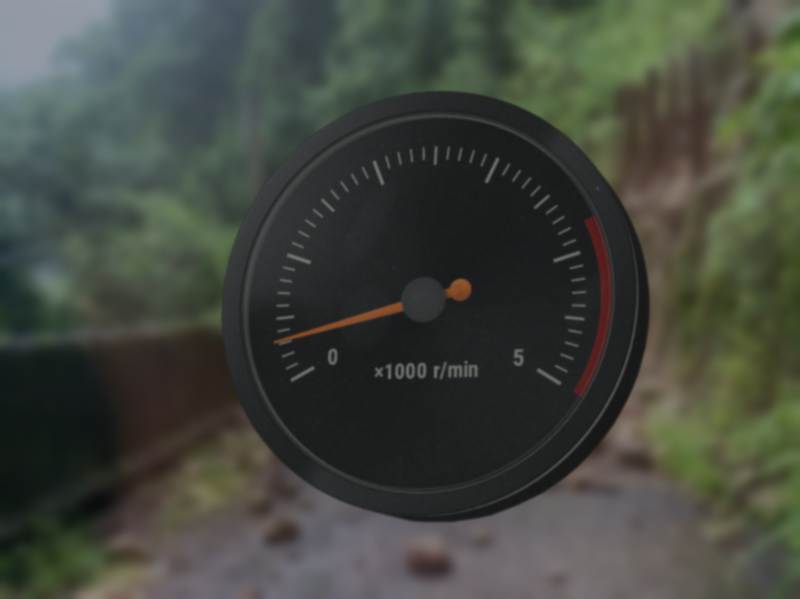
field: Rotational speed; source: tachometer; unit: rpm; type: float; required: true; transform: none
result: 300 rpm
